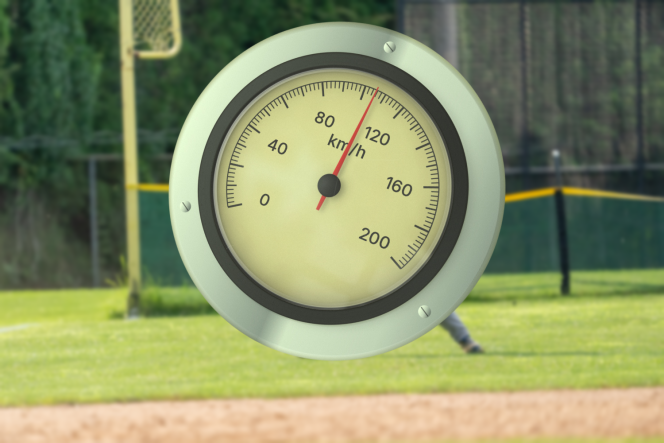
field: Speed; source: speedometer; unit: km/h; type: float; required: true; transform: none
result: 106 km/h
